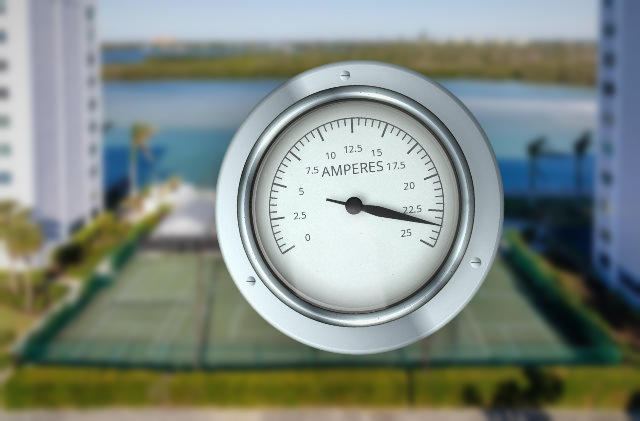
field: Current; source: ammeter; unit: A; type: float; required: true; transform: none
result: 23.5 A
